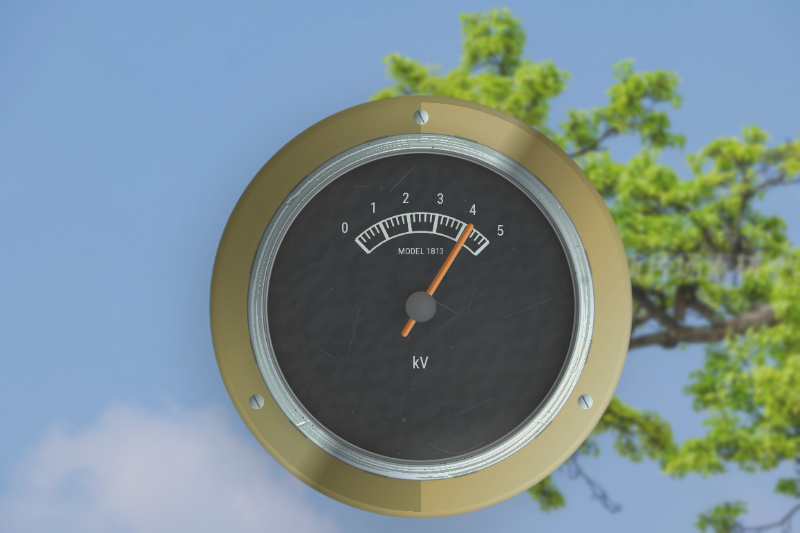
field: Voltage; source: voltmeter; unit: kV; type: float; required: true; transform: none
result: 4.2 kV
